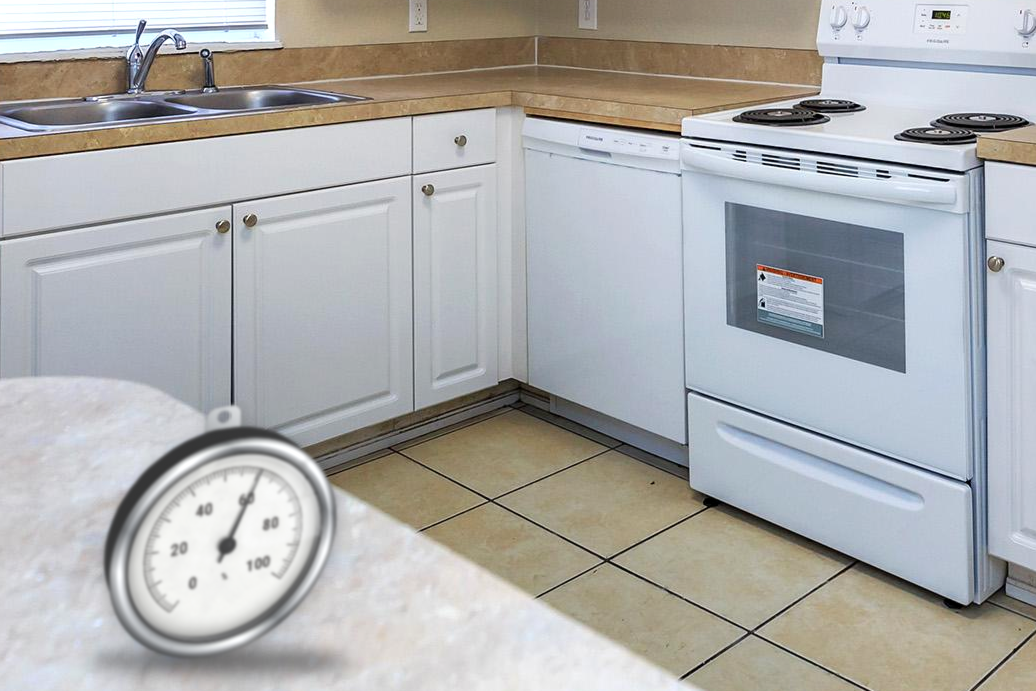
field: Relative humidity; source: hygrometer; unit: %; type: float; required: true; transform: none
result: 60 %
